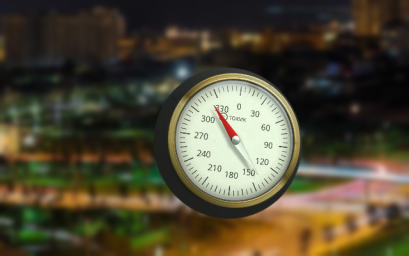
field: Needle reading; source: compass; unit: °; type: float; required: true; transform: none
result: 320 °
